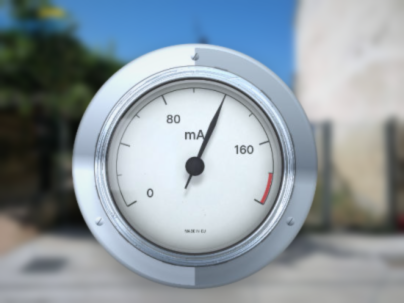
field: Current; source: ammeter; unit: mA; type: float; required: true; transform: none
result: 120 mA
